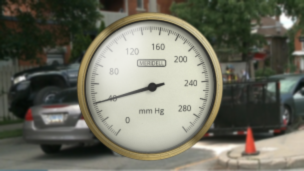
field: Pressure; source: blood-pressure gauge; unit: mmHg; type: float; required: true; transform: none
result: 40 mmHg
